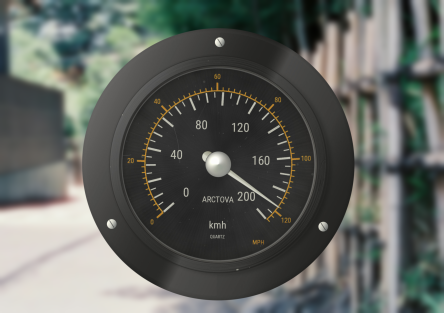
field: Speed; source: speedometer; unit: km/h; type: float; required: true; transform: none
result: 190 km/h
